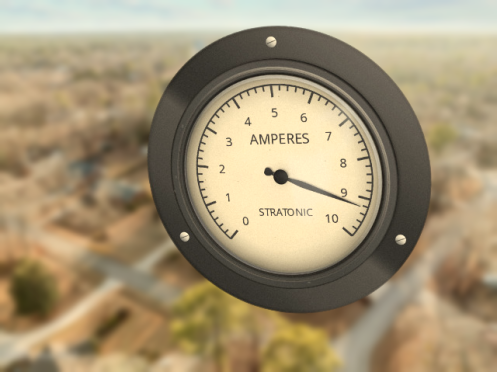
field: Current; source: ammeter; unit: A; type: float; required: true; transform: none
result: 9.2 A
